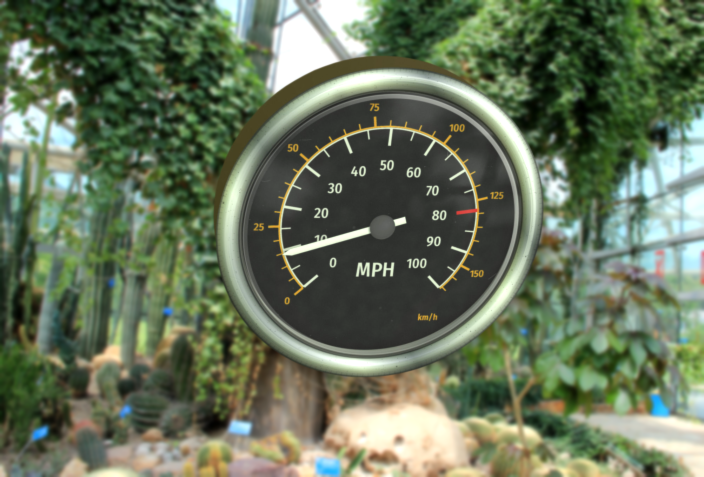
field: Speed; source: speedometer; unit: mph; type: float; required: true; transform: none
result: 10 mph
